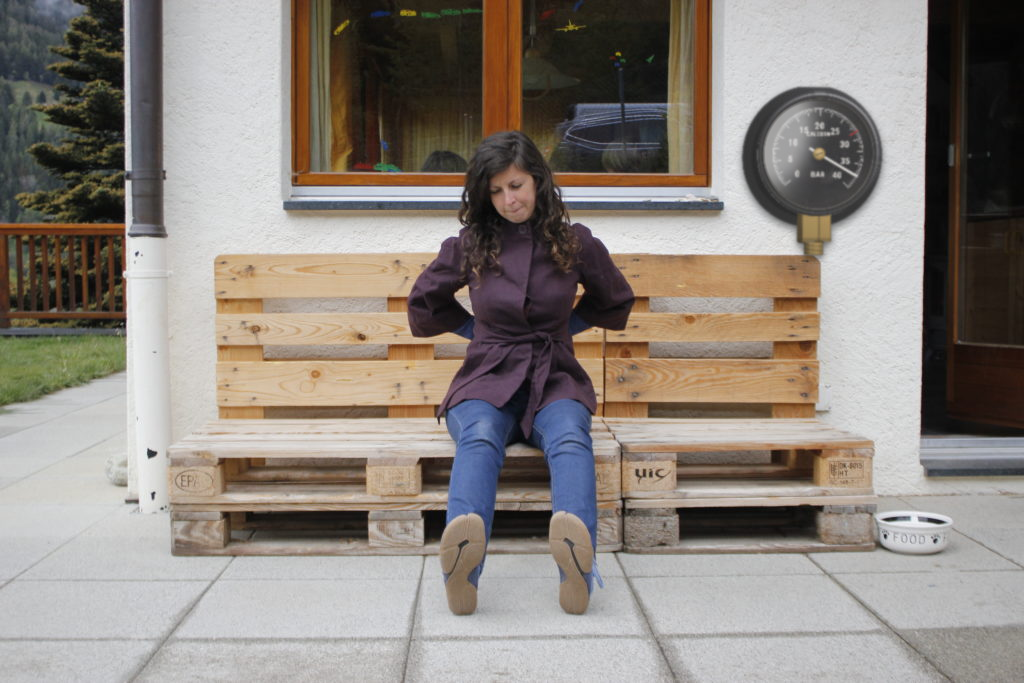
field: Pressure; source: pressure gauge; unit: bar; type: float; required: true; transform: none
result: 37.5 bar
